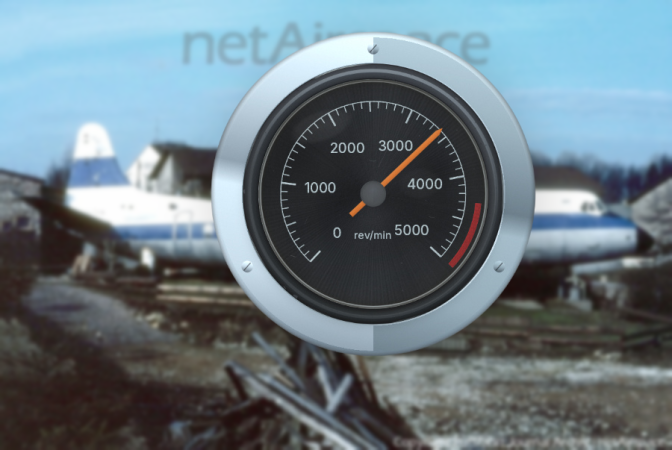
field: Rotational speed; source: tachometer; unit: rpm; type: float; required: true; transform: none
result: 3400 rpm
